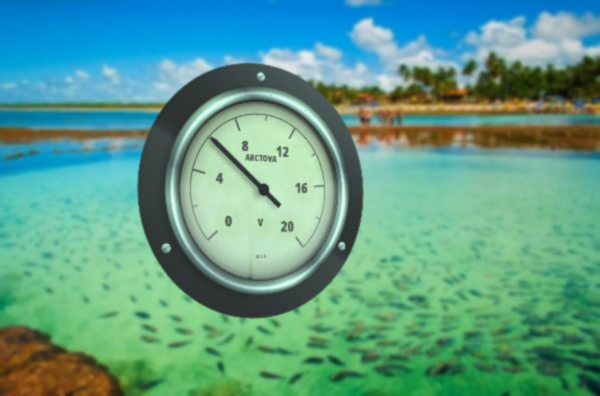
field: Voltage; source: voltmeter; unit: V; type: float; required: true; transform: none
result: 6 V
